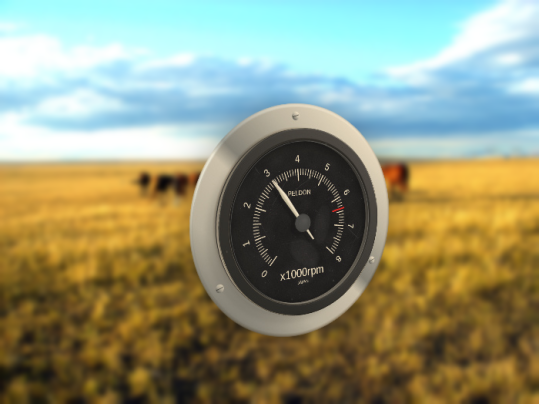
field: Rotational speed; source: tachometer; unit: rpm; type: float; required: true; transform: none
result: 3000 rpm
